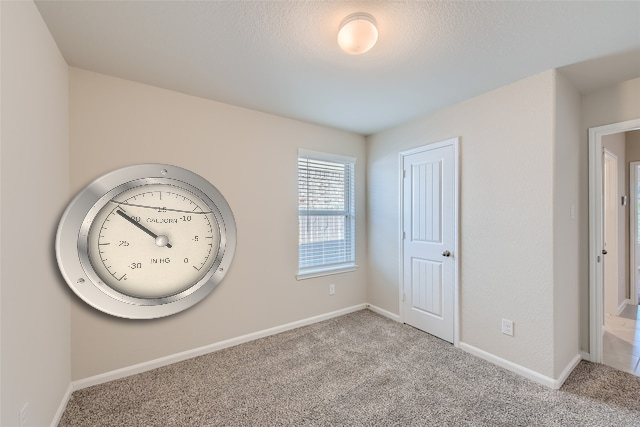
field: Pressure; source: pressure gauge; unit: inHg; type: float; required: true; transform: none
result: -20.5 inHg
